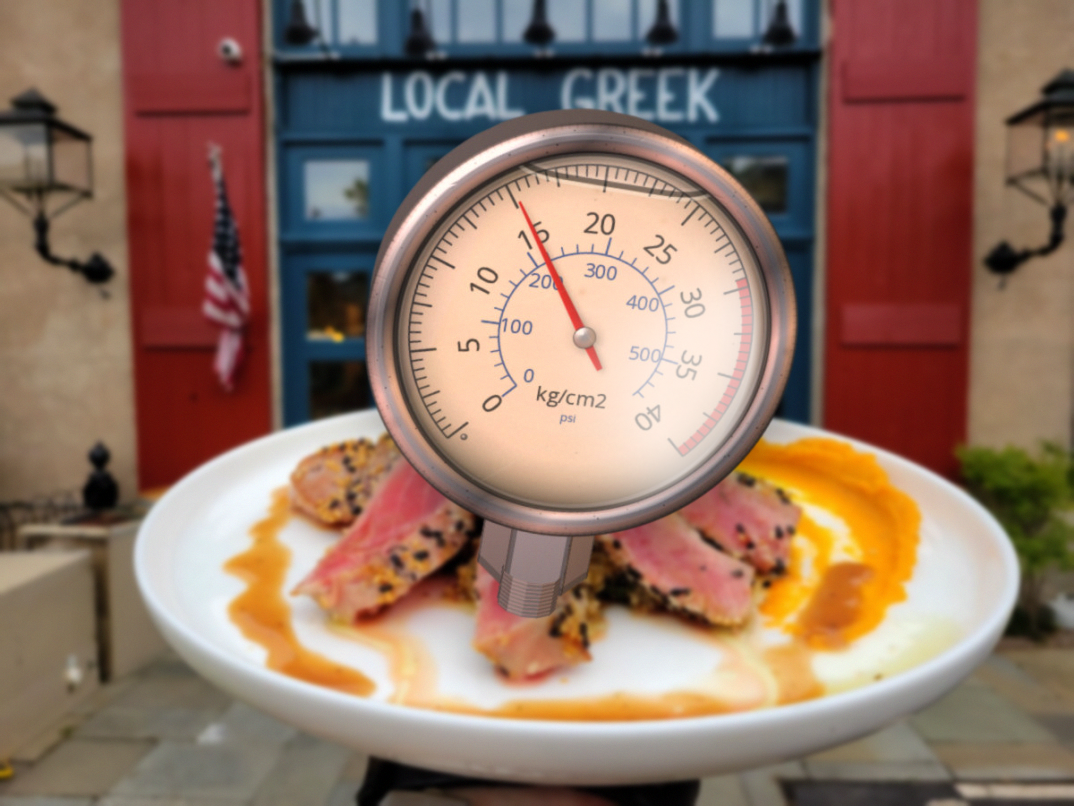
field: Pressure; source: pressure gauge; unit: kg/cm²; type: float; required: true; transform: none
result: 15.25 kg/cm²
